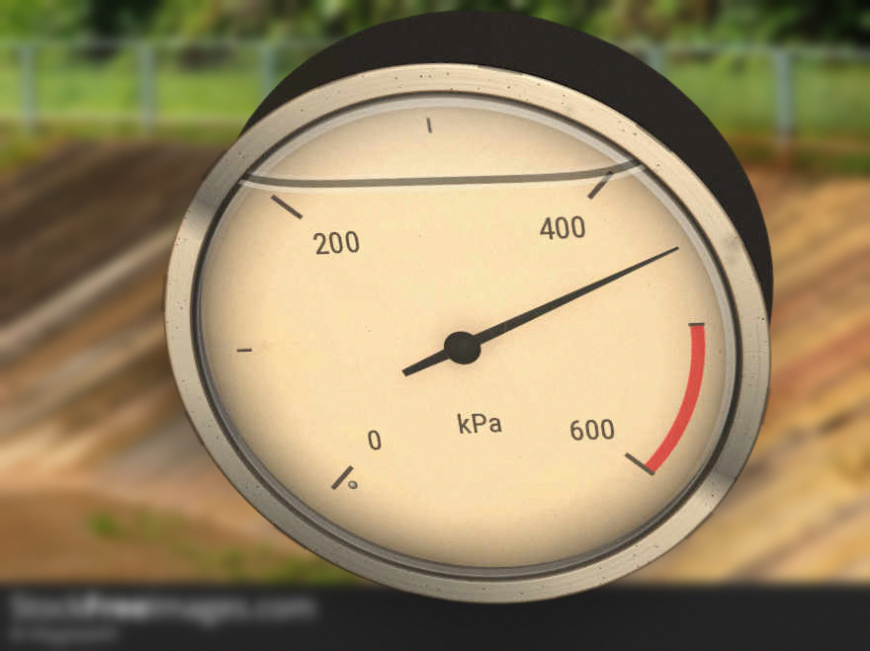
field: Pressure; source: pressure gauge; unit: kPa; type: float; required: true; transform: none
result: 450 kPa
